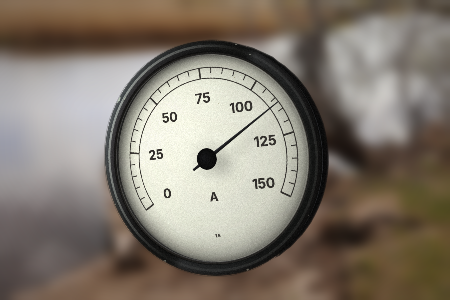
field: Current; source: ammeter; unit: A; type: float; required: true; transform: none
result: 112.5 A
